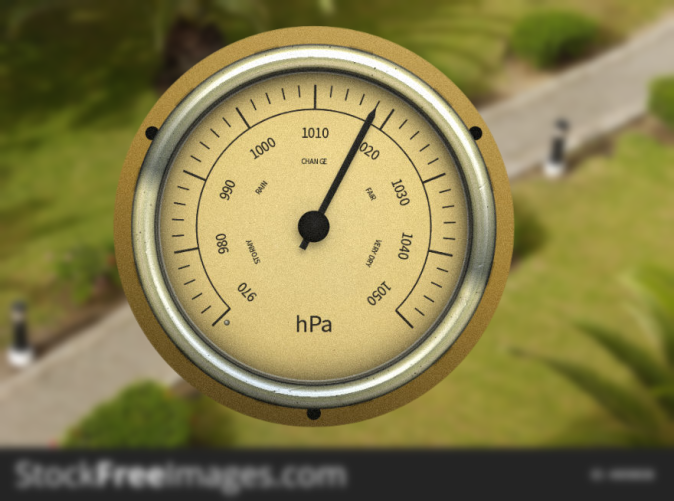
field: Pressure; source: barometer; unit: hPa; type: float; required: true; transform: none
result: 1018 hPa
